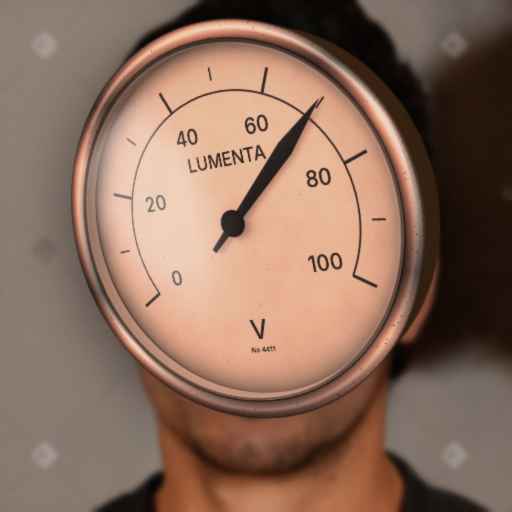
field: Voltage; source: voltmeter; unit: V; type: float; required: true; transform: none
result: 70 V
